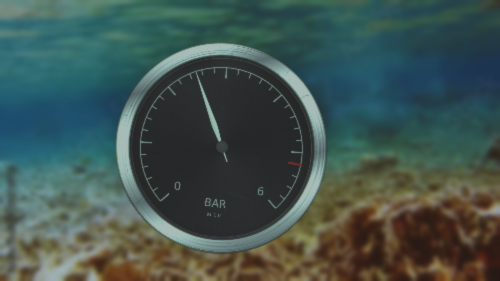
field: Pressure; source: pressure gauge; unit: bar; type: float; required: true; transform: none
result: 2.5 bar
